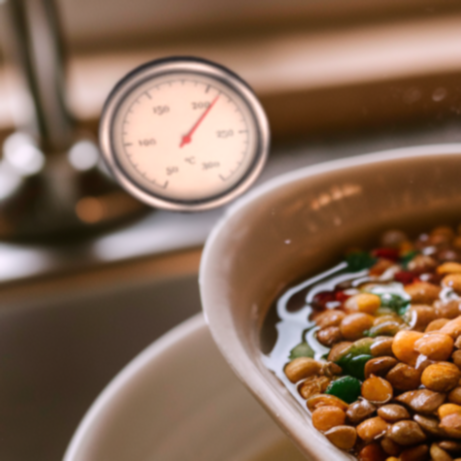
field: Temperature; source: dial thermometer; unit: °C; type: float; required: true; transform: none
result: 210 °C
